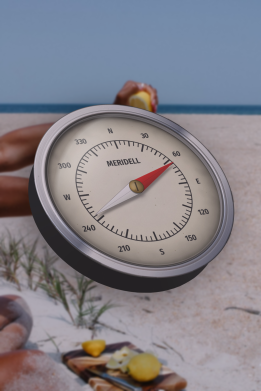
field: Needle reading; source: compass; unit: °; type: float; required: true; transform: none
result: 65 °
